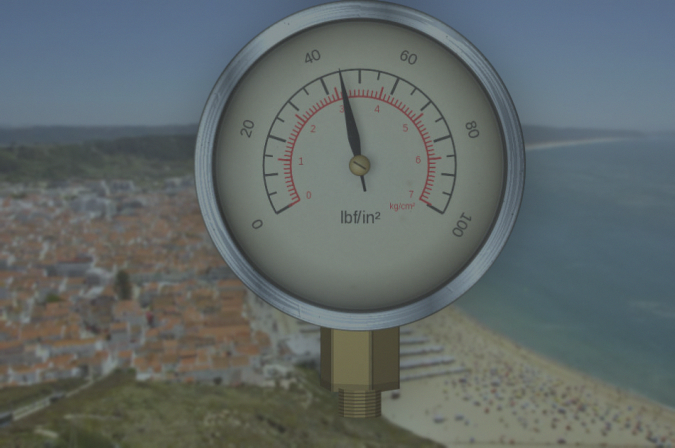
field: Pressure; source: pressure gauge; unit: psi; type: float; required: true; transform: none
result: 45 psi
